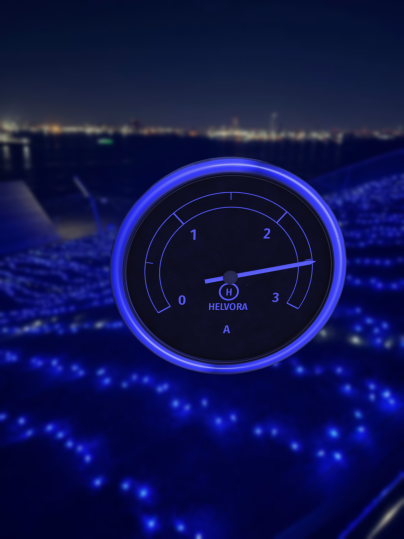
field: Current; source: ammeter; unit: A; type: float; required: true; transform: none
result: 2.5 A
